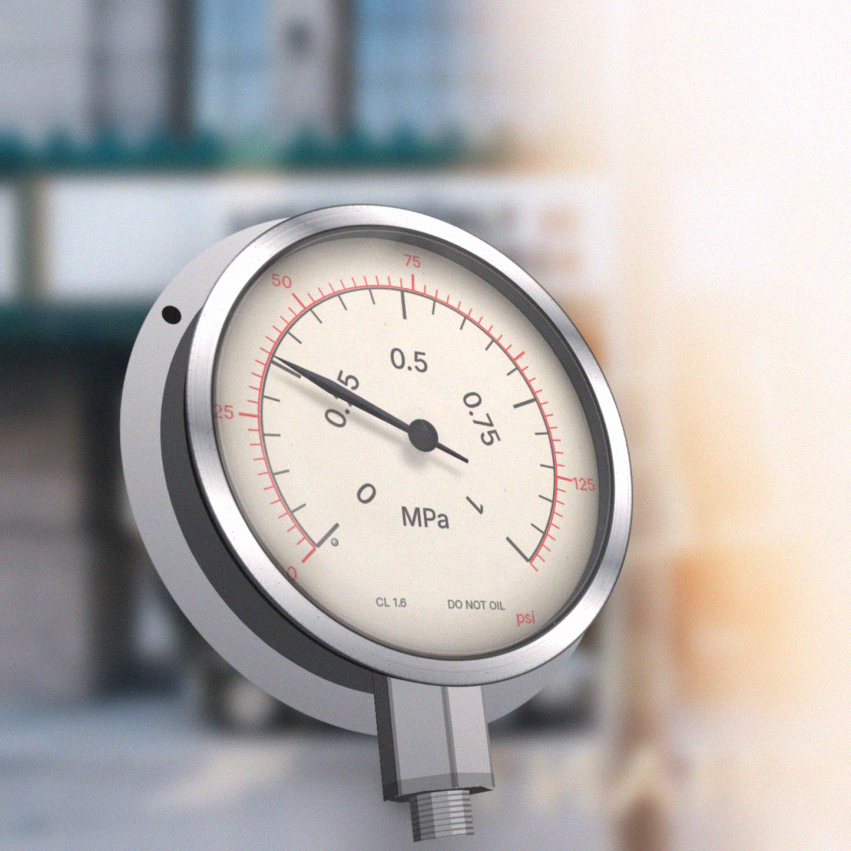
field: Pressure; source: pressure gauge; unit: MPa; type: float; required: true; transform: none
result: 0.25 MPa
